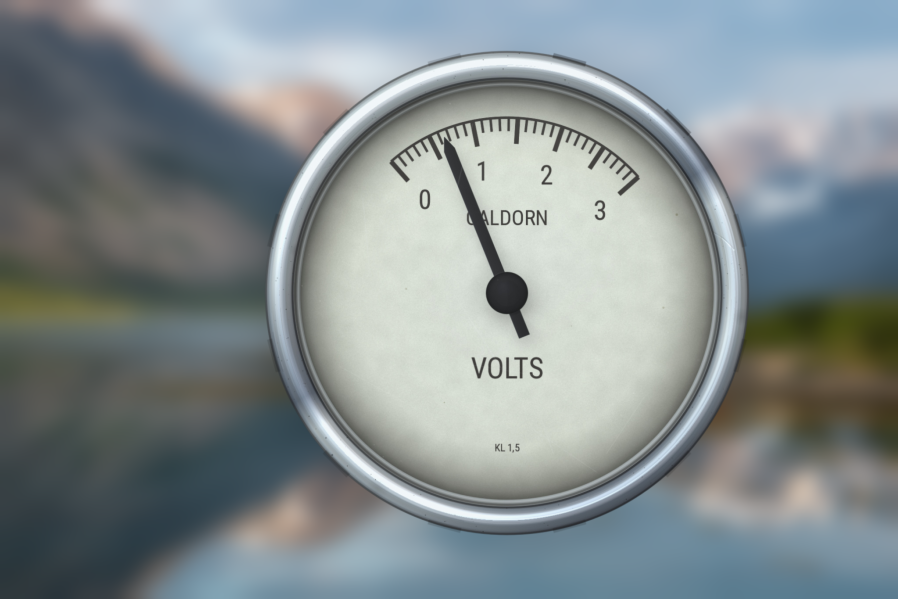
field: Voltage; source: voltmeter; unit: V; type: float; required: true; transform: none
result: 0.65 V
